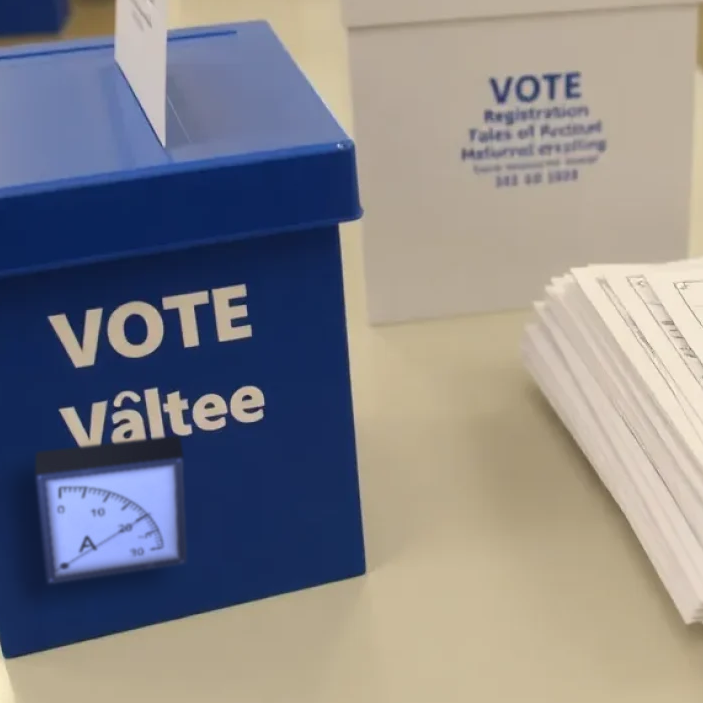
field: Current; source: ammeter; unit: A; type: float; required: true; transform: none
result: 20 A
